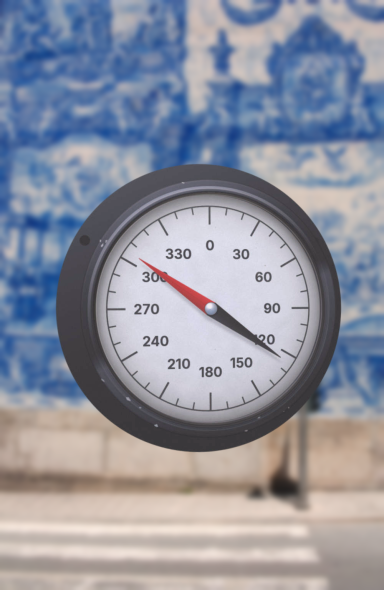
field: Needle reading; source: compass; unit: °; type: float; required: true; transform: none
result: 305 °
